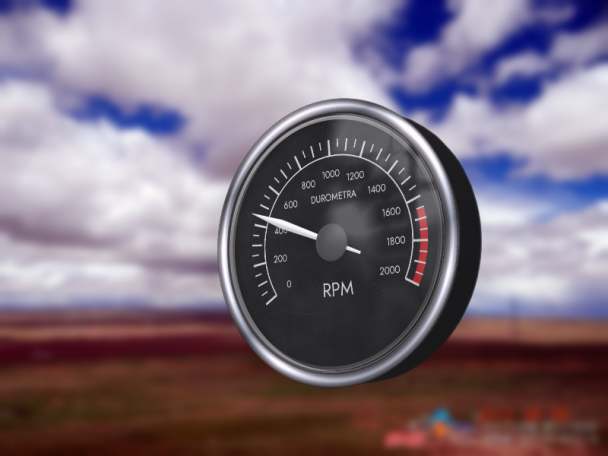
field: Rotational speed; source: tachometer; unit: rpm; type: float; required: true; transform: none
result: 450 rpm
